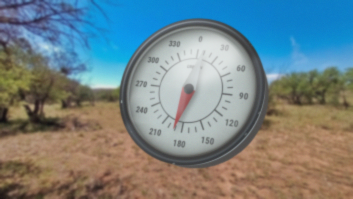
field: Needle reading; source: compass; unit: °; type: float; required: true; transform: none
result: 190 °
